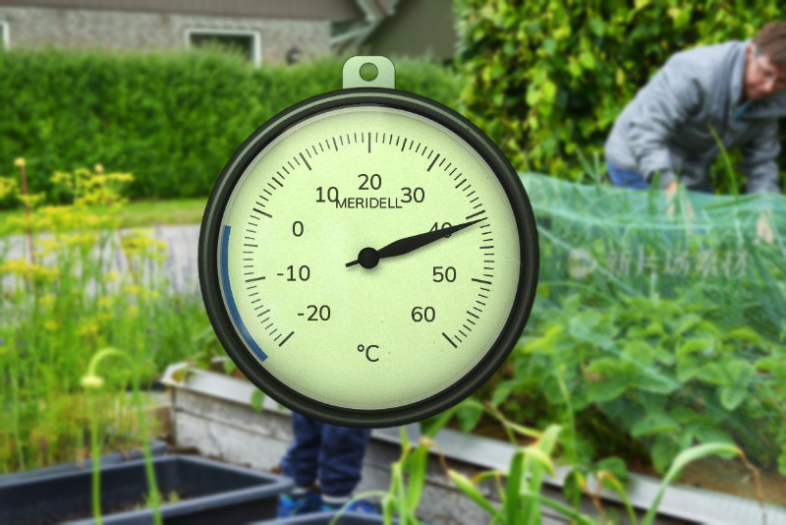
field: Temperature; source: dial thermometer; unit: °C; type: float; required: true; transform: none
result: 41 °C
